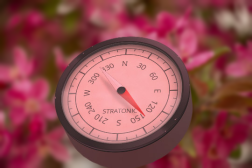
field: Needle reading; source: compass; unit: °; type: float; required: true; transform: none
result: 140 °
